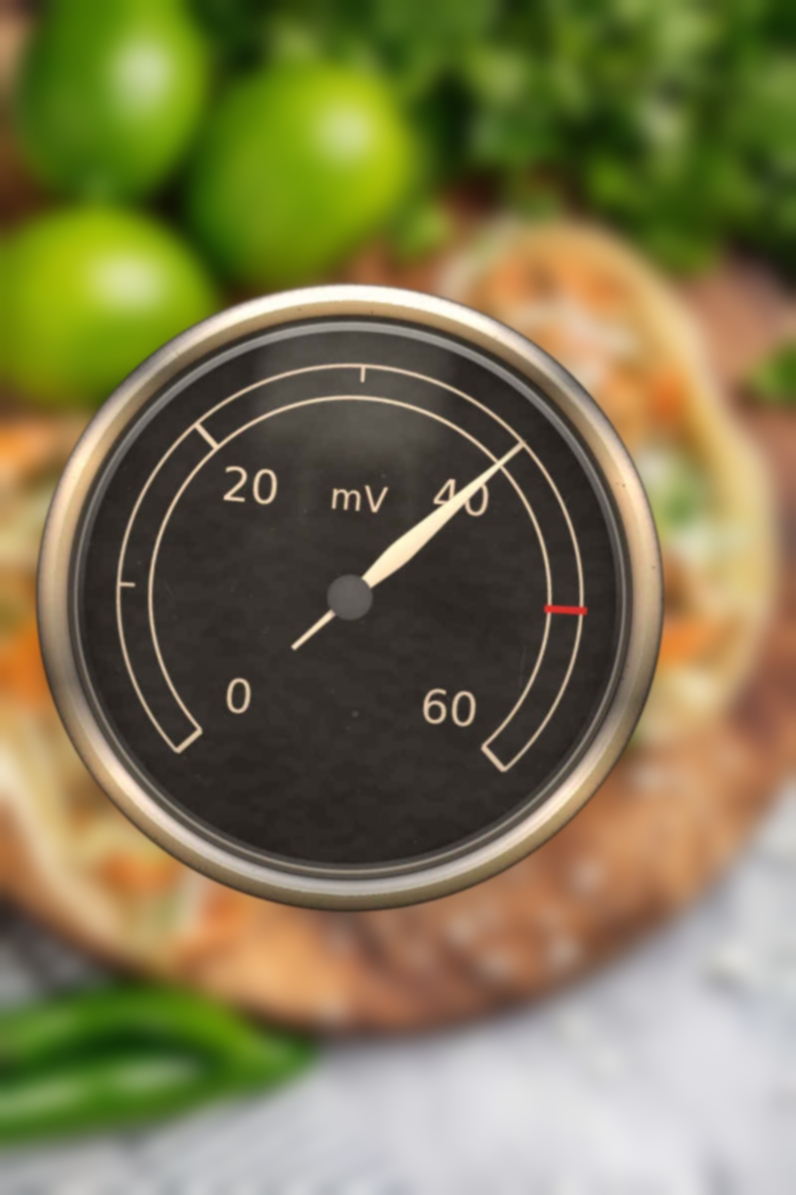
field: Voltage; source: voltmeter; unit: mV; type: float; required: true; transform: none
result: 40 mV
